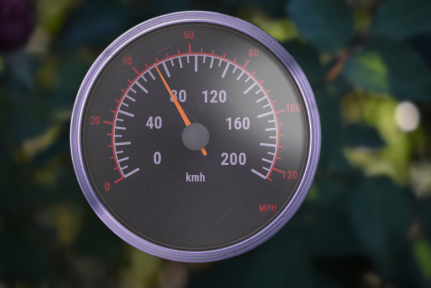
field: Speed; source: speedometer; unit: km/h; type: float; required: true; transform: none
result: 75 km/h
